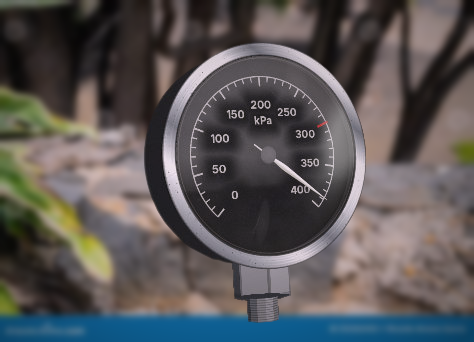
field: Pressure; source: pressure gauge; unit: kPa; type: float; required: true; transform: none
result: 390 kPa
